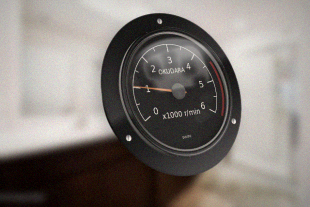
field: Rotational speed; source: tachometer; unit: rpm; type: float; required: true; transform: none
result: 1000 rpm
